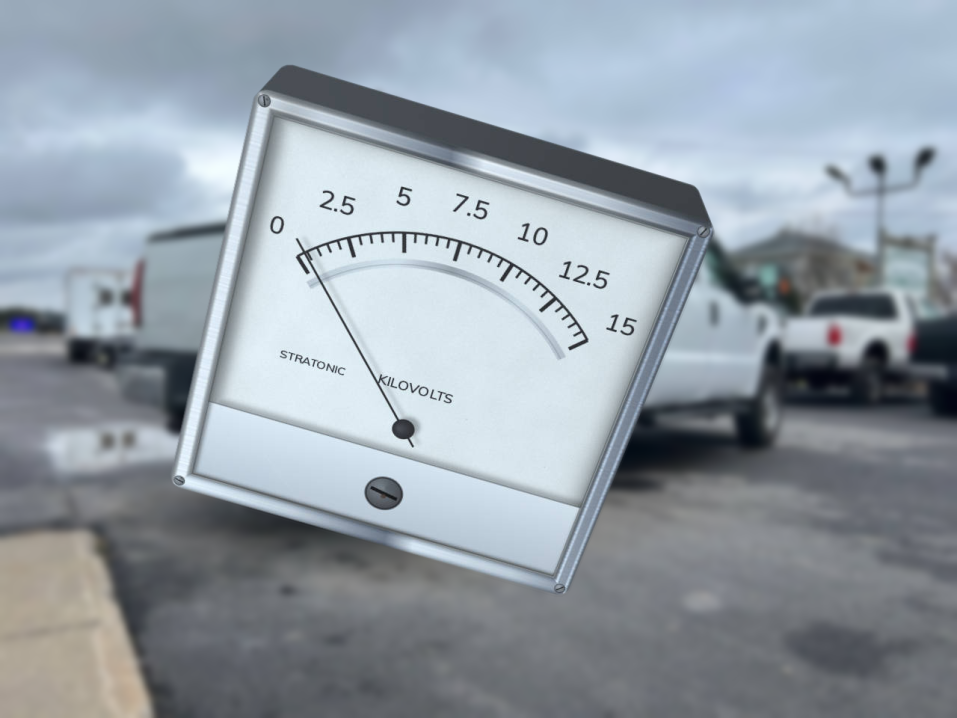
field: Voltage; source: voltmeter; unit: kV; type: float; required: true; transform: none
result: 0.5 kV
